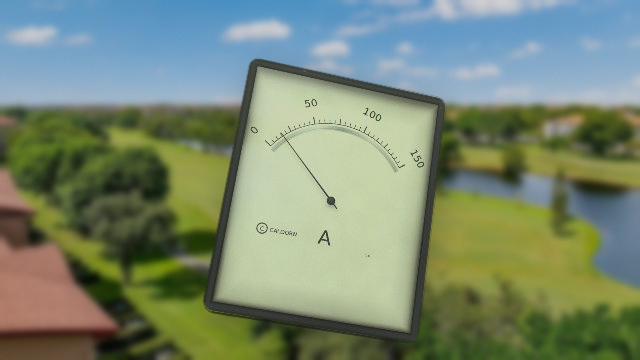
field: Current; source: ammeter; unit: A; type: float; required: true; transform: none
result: 15 A
